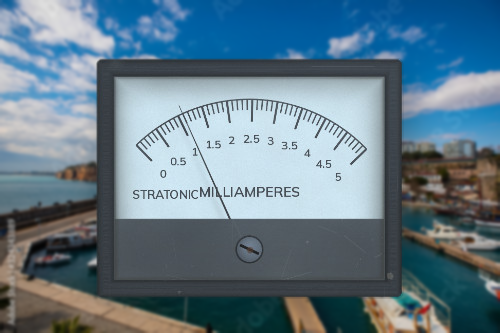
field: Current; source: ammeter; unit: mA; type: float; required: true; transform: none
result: 1.1 mA
